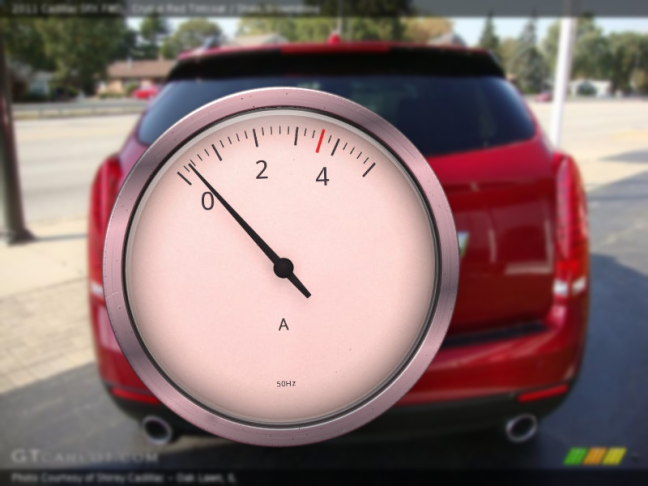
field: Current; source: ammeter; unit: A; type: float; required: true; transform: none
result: 0.3 A
